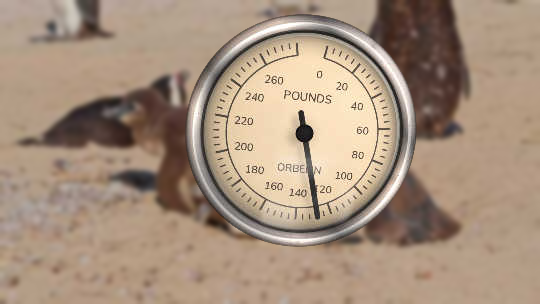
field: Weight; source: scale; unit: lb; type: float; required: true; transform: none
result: 128 lb
